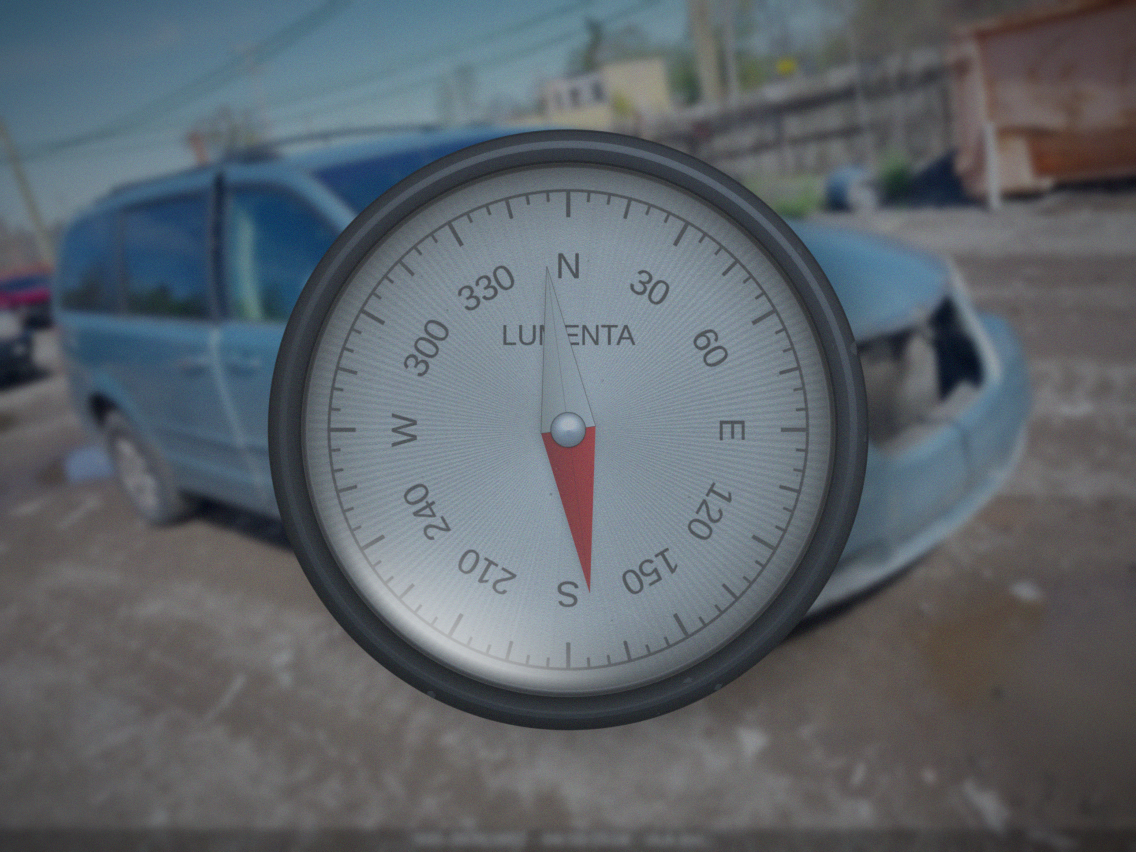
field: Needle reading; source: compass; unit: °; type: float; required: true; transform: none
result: 172.5 °
